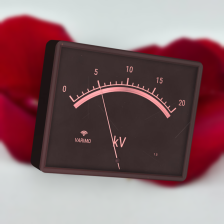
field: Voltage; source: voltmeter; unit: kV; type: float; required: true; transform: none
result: 5 kV
